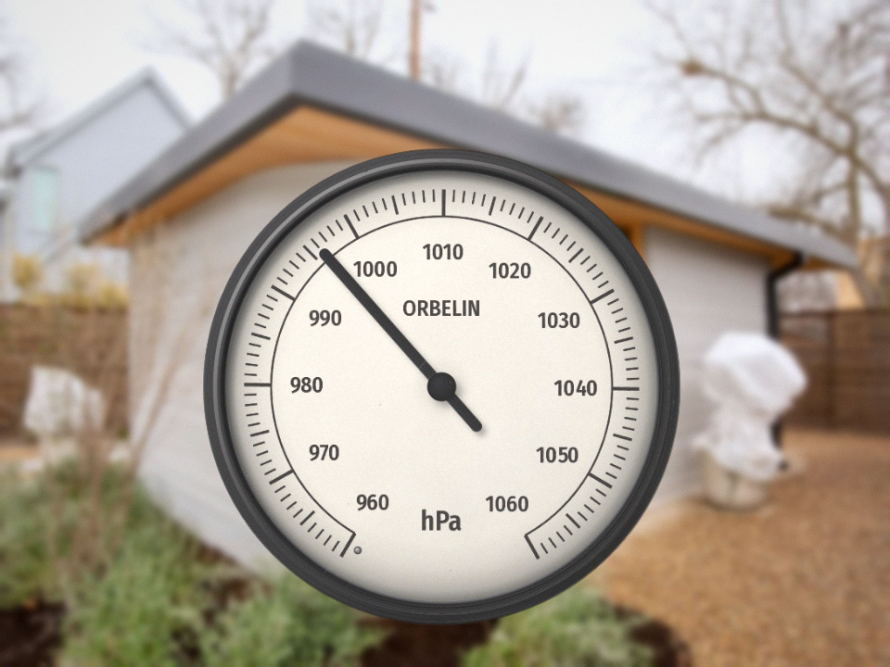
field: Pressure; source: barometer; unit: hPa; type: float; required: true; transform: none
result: 996 hPa
